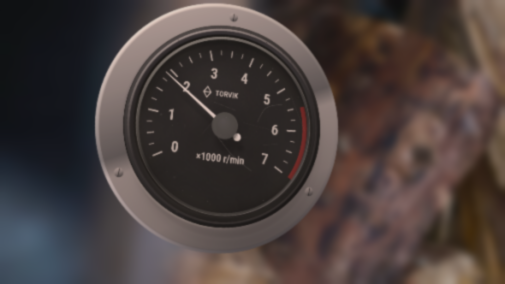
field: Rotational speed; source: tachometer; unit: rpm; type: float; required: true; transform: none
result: 1875 rpm
